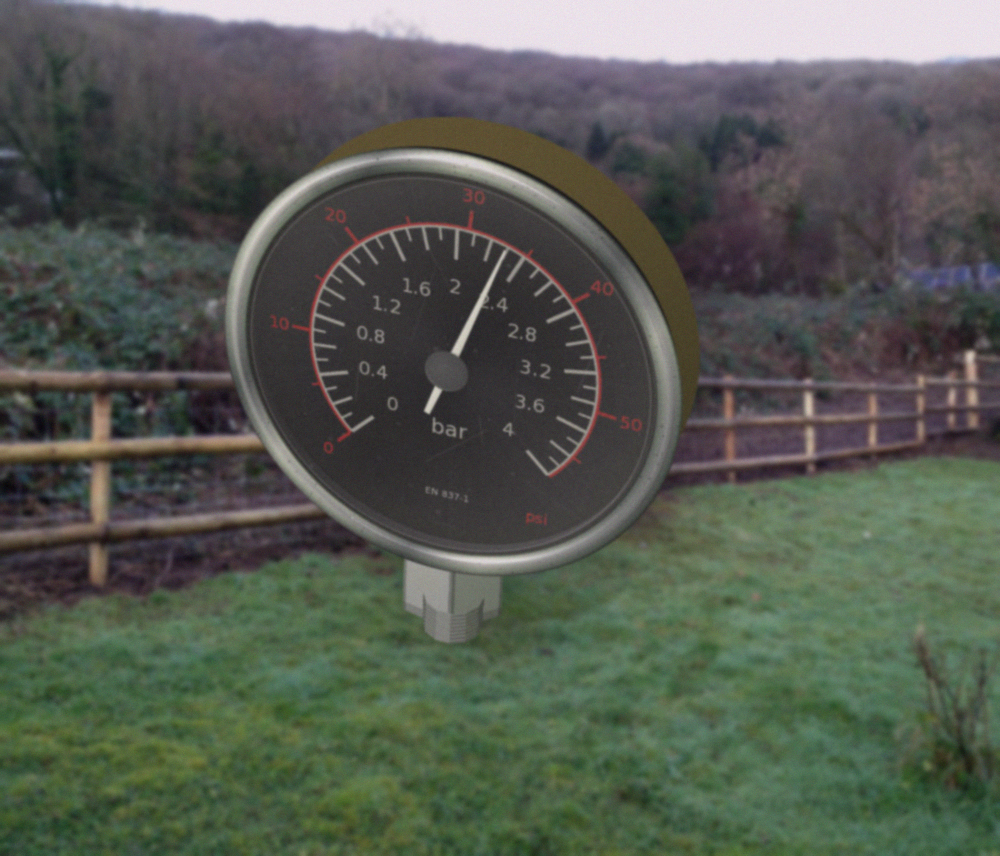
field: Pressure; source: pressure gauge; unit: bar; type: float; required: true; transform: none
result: 2.3 bar
